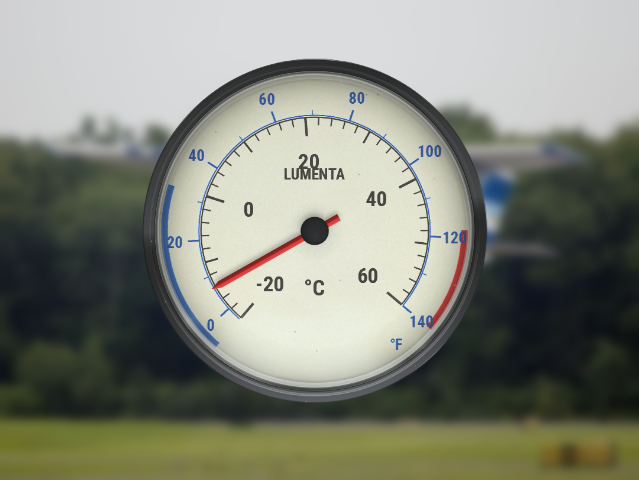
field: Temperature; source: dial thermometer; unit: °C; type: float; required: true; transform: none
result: -14 °C
